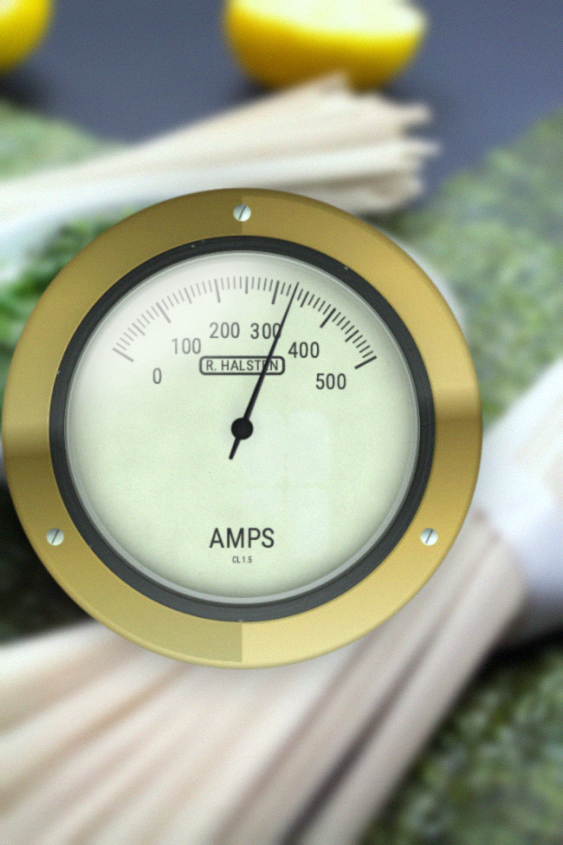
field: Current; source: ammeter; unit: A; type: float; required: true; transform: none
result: 330 A
